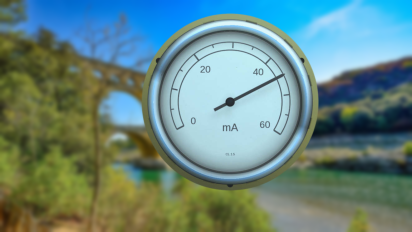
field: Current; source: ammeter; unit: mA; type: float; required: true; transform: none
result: 45 mA
